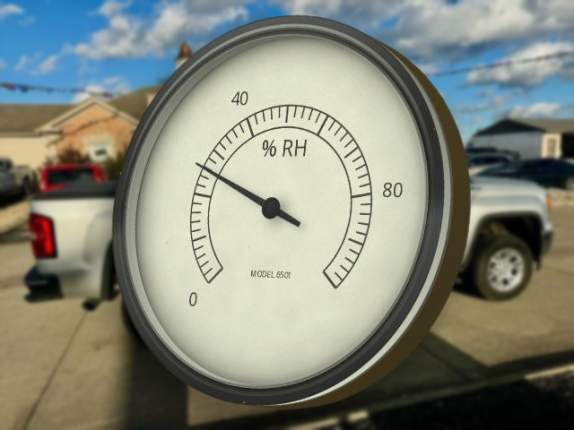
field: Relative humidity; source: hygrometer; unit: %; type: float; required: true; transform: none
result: 26 %
